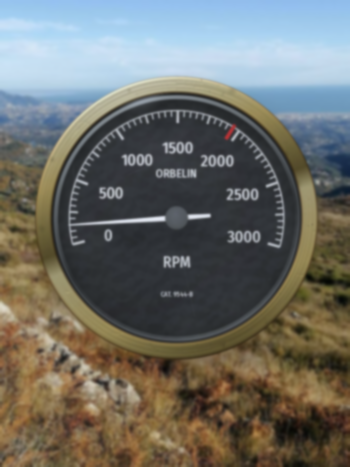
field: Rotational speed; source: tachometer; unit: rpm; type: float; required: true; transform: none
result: 150 rpm
